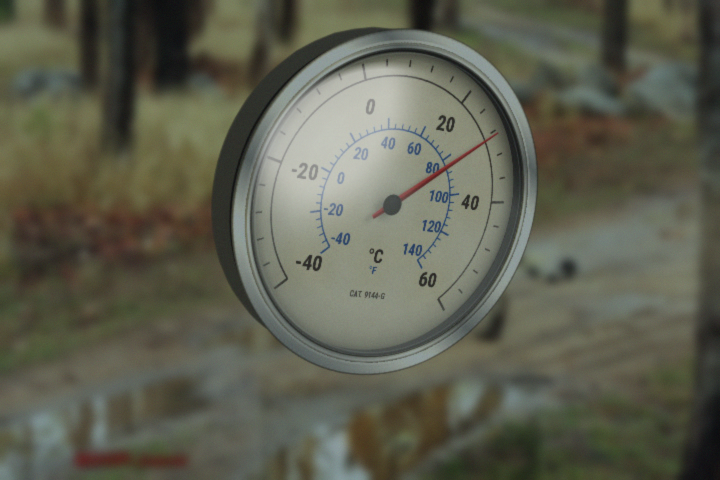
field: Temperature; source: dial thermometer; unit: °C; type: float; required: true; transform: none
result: 28 °C
